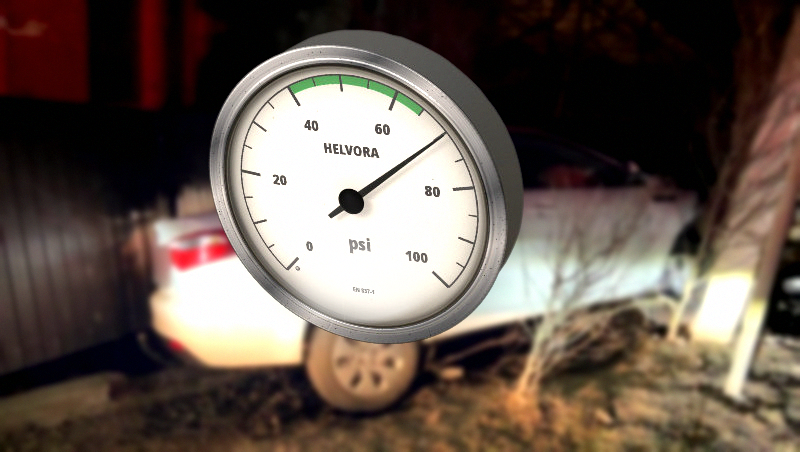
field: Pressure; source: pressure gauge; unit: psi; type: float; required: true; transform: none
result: 70 psi
